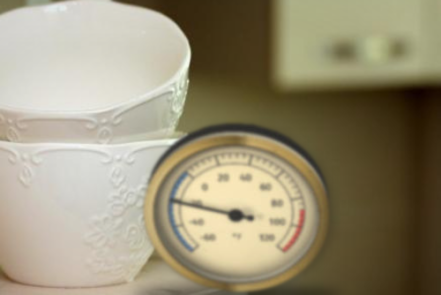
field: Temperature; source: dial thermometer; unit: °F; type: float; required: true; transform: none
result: -20 °F
